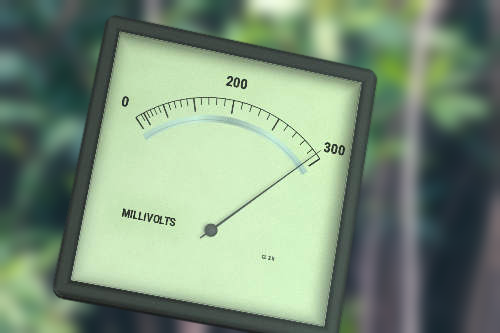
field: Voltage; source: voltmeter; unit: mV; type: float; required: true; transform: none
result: 295 mV
